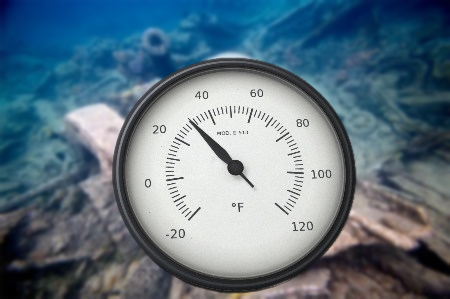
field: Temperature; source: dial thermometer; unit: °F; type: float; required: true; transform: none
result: 30 °F
